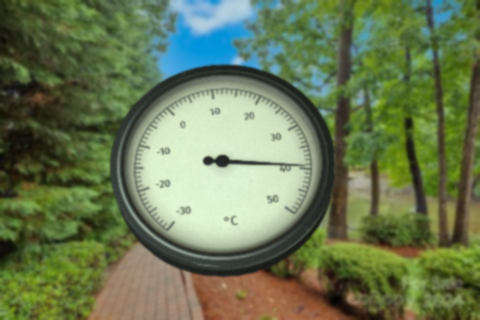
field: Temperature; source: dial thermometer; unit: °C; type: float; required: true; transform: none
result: 40 °C
